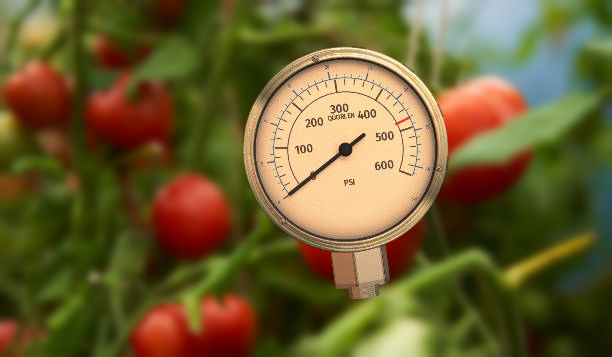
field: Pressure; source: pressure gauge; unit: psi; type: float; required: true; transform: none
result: 0 psi
